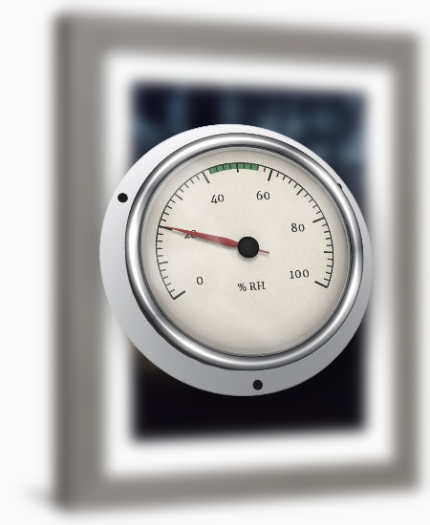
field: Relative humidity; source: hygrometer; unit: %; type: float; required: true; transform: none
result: 20 %
